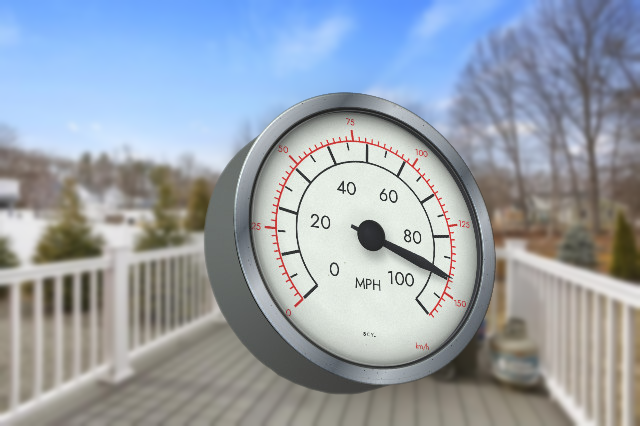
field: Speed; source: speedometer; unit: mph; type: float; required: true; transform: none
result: 90 mph
